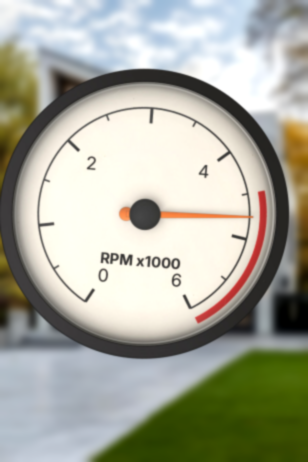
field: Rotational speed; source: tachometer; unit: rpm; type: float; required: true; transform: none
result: 4750 rpm
